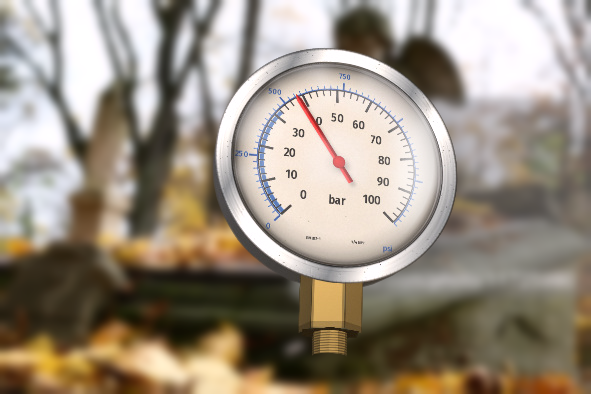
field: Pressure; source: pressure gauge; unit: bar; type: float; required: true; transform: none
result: 38 bar
